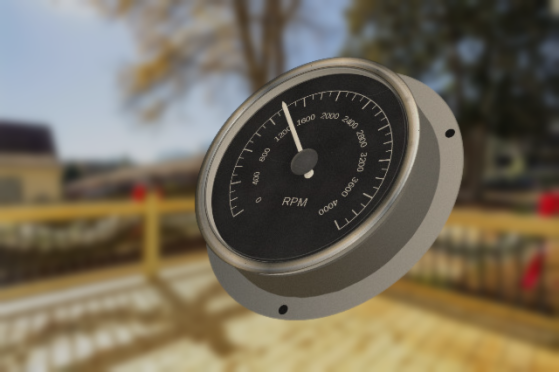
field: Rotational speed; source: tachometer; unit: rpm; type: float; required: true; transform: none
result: 1400 rpm
